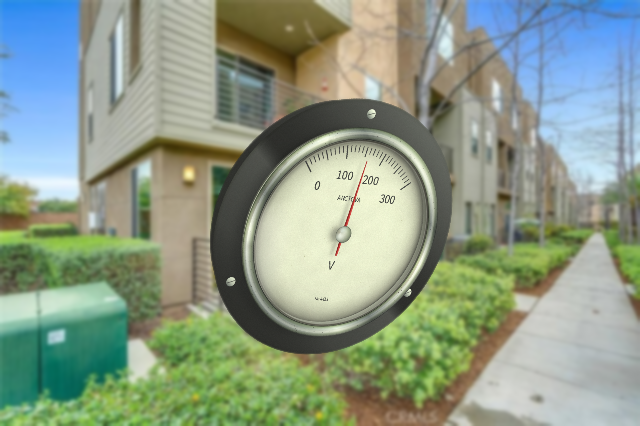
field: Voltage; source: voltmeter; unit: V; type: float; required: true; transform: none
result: 150 V
